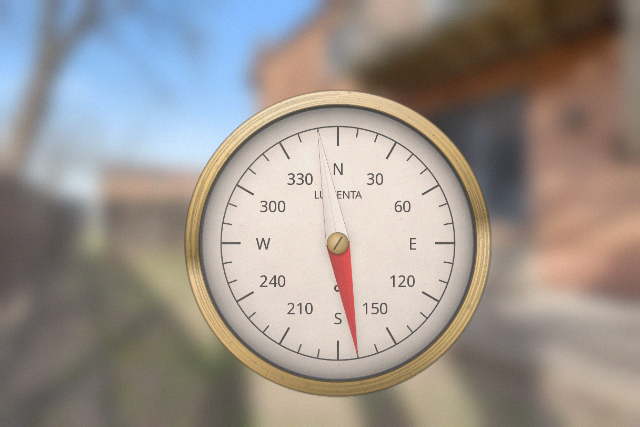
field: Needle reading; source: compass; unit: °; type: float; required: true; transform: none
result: 170 °
